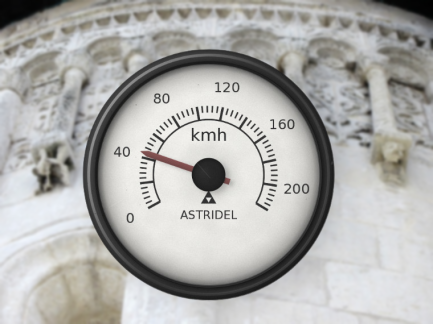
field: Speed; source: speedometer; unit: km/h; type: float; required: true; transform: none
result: 44 km/h
